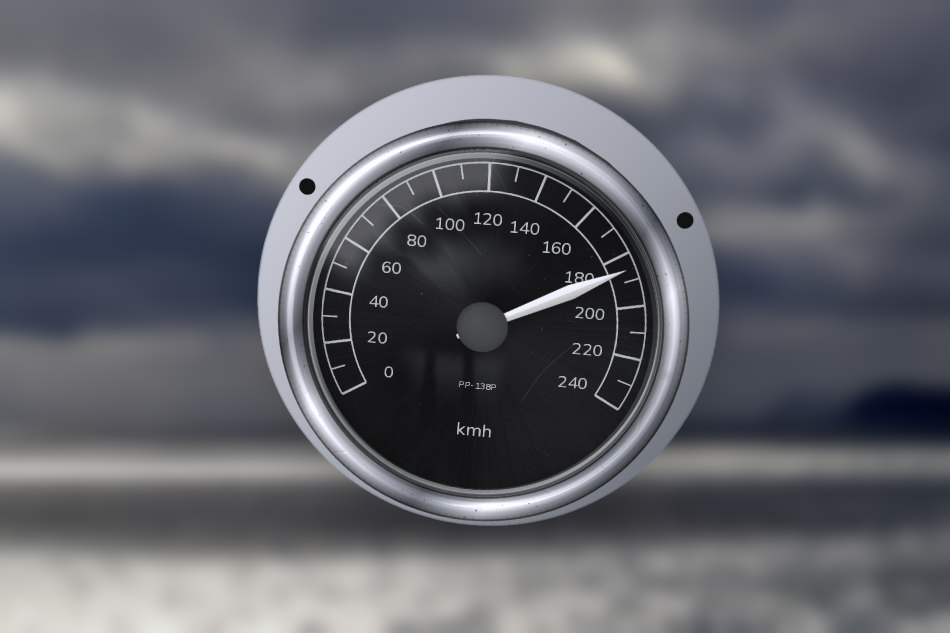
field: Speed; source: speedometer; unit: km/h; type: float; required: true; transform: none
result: 185 km/h
